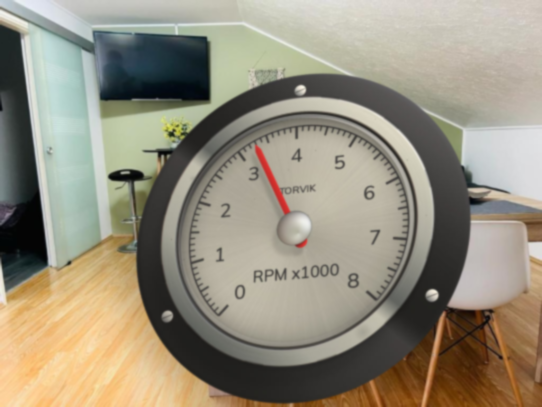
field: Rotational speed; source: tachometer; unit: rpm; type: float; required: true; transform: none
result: 3300 rpm
